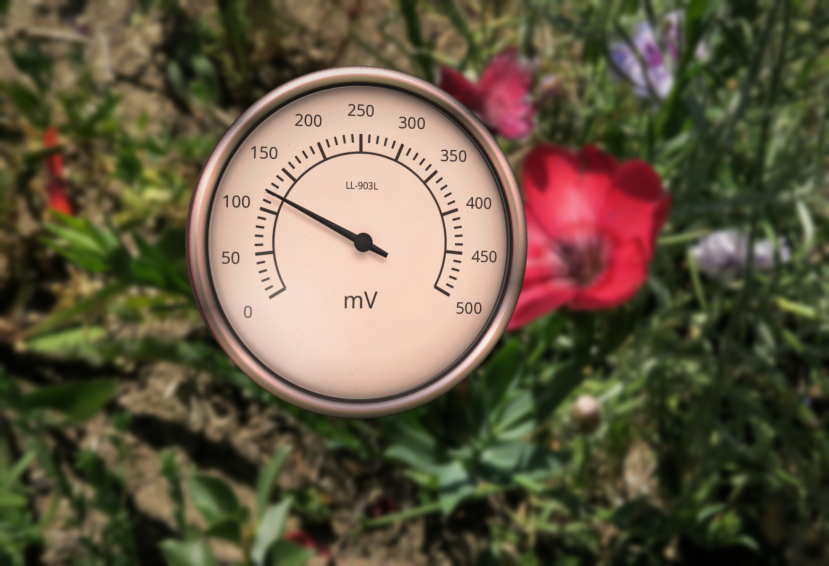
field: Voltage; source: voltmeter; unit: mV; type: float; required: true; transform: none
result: 120 mV
